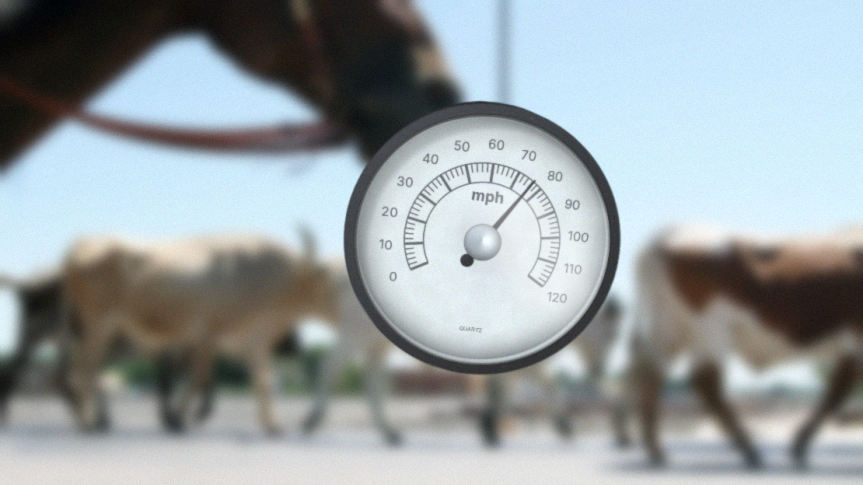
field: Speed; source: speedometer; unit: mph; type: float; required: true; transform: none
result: 76 mph
